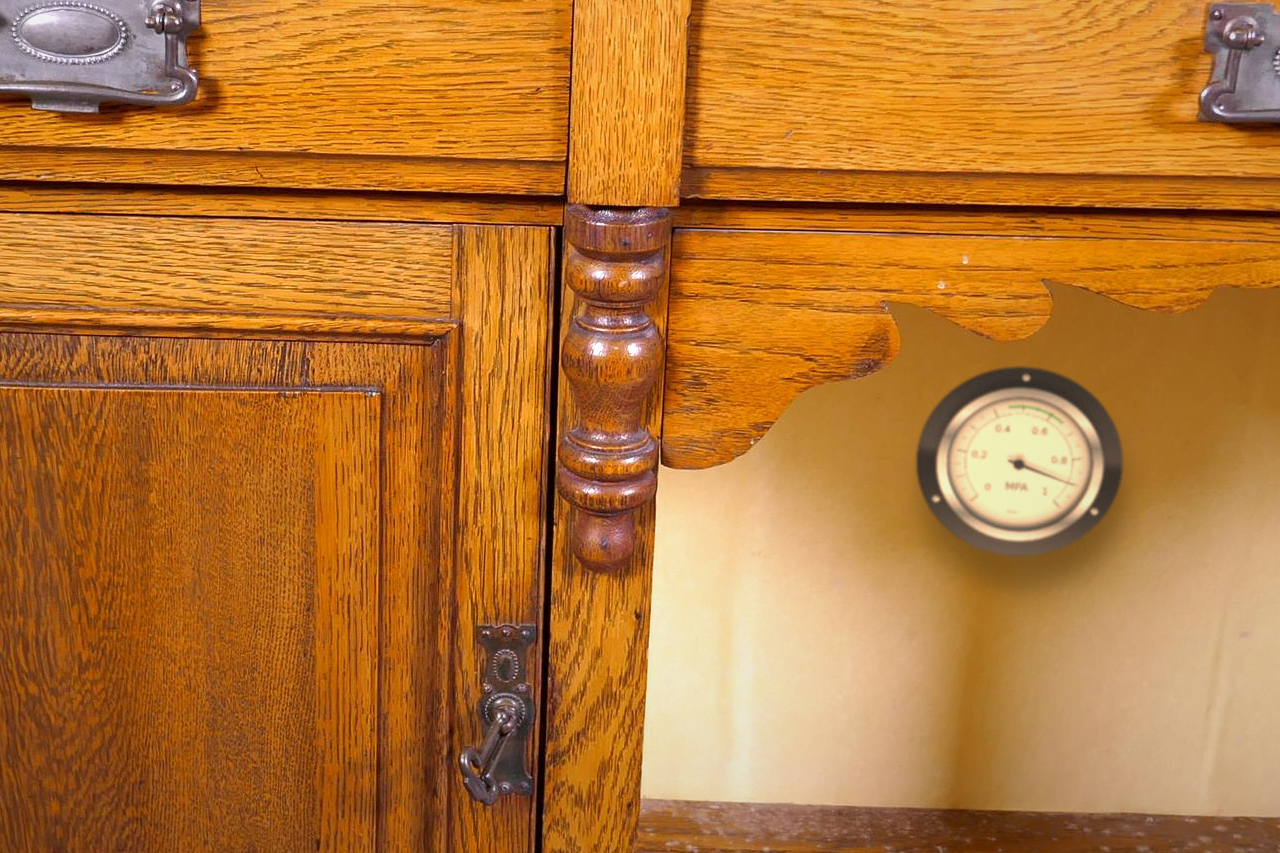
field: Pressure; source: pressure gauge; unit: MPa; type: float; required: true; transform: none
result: 0.9 MPa
